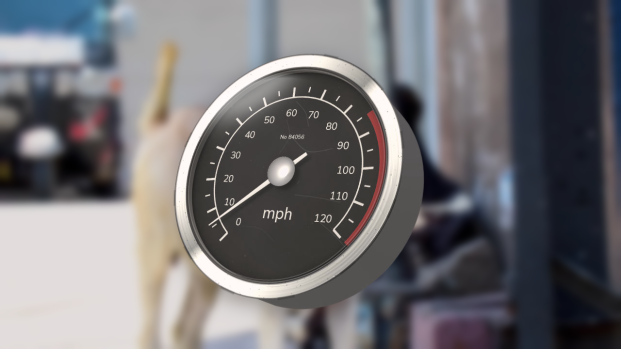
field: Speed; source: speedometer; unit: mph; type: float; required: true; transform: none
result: 5 mph
